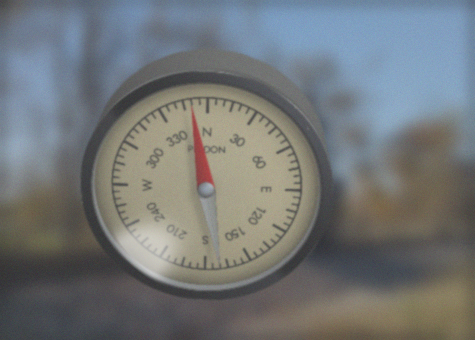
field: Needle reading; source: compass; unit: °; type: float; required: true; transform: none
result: 350 °
